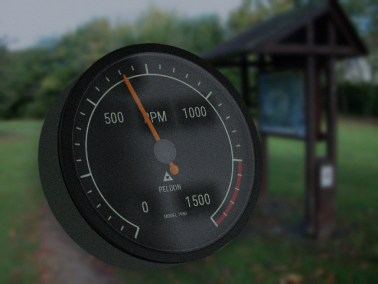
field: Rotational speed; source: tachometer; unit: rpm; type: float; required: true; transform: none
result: 650 rpm
